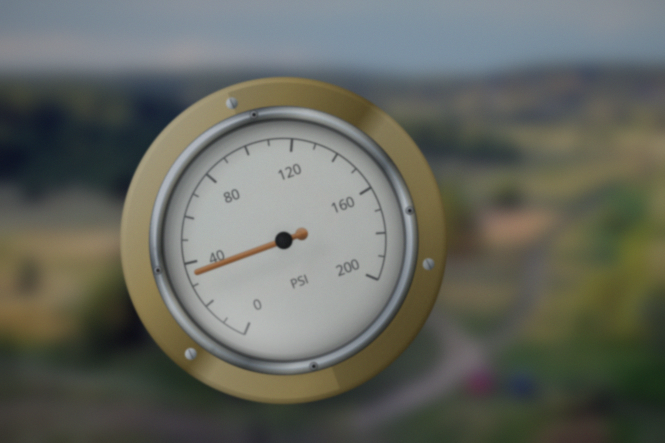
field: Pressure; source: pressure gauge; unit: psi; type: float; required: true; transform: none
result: 35 psi
